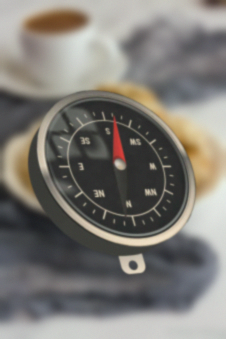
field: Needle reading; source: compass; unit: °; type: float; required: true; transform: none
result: 190 °
